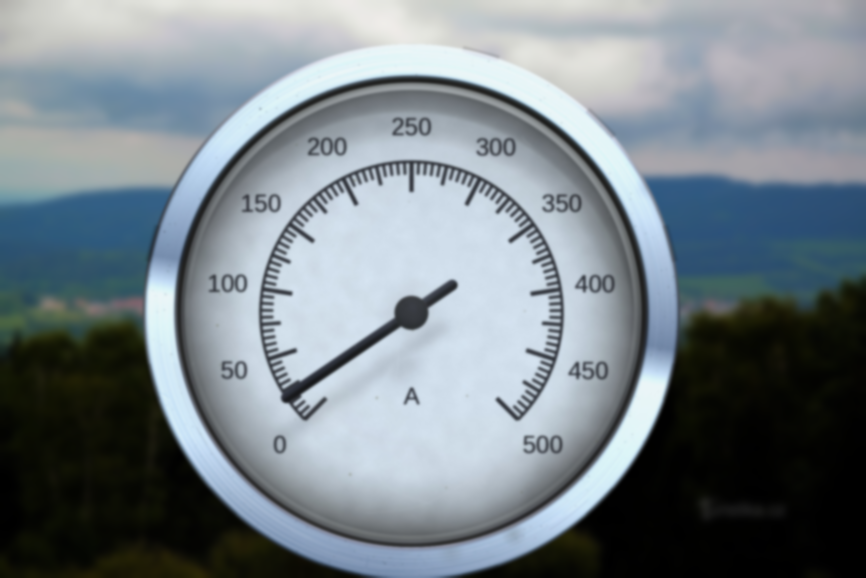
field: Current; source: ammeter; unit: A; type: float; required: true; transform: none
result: 20 A
